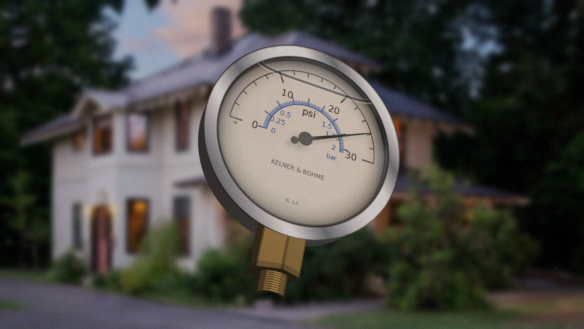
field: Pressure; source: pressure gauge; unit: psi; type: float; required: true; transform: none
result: 26 psi
